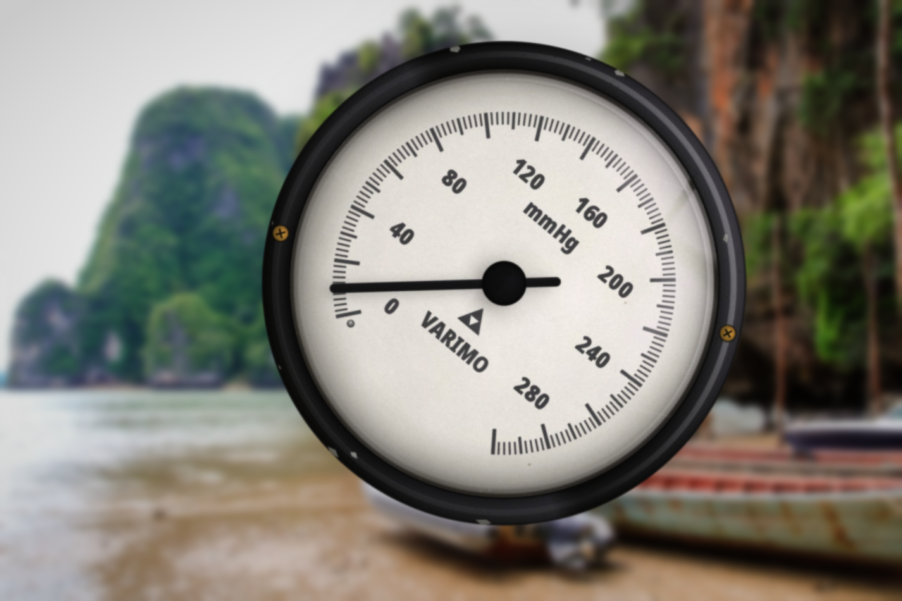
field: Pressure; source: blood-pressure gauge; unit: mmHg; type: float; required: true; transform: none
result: 10 mmHg
